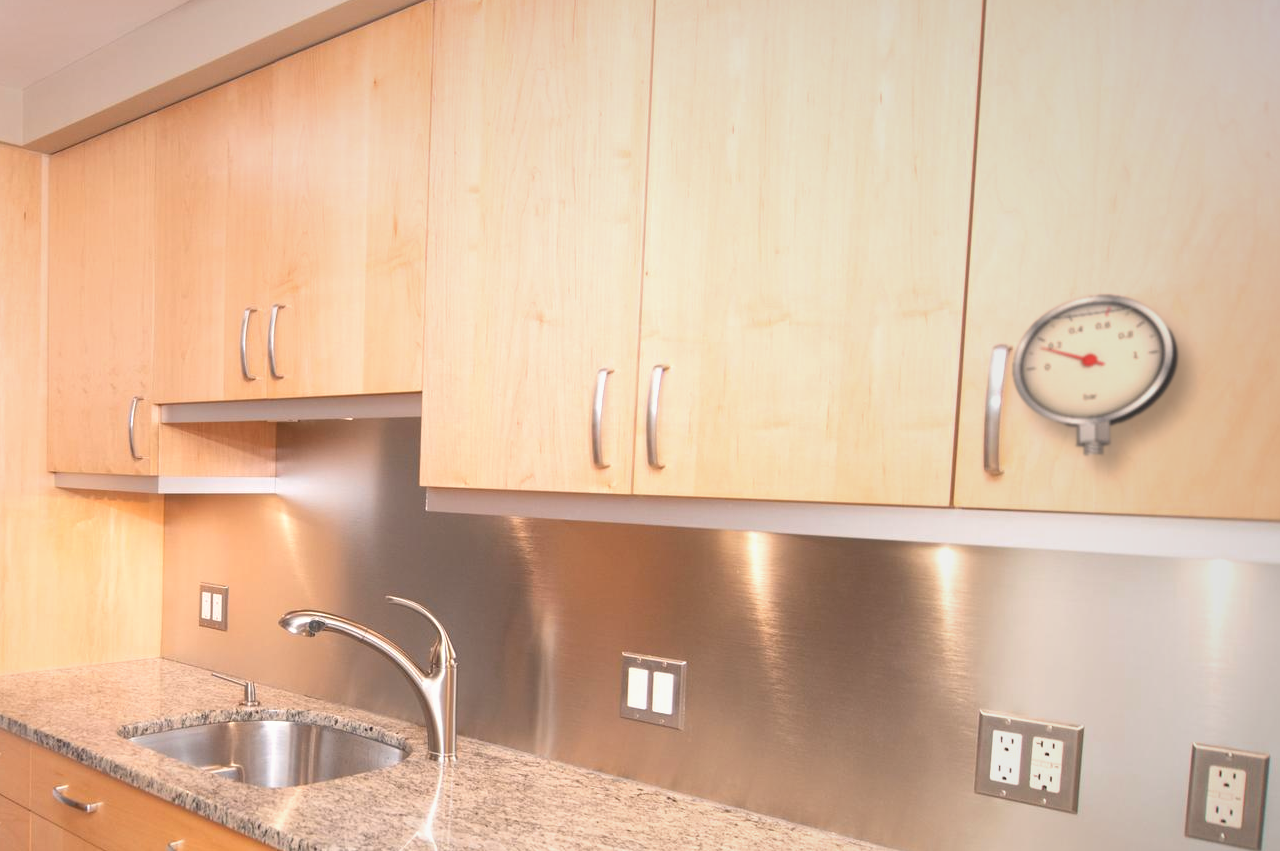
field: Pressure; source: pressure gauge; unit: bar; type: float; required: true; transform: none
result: 0.15 bar
